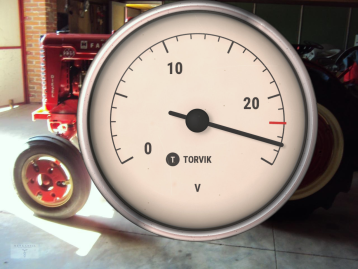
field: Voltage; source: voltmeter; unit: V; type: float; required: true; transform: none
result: 23.5 V
